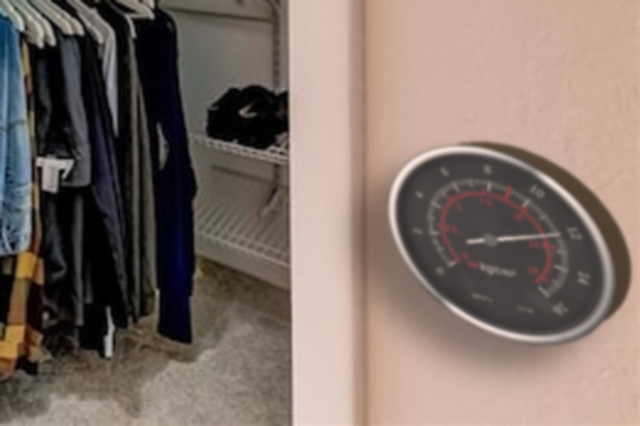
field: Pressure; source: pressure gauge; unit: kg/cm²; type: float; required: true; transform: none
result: 12 kg/cm²
